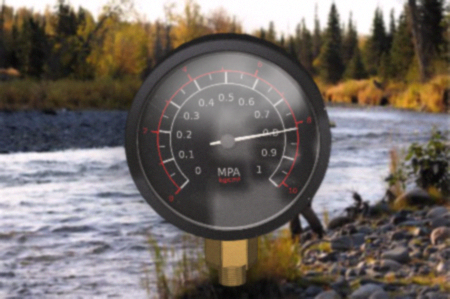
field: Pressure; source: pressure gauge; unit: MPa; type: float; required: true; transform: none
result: 0.8 MPa
